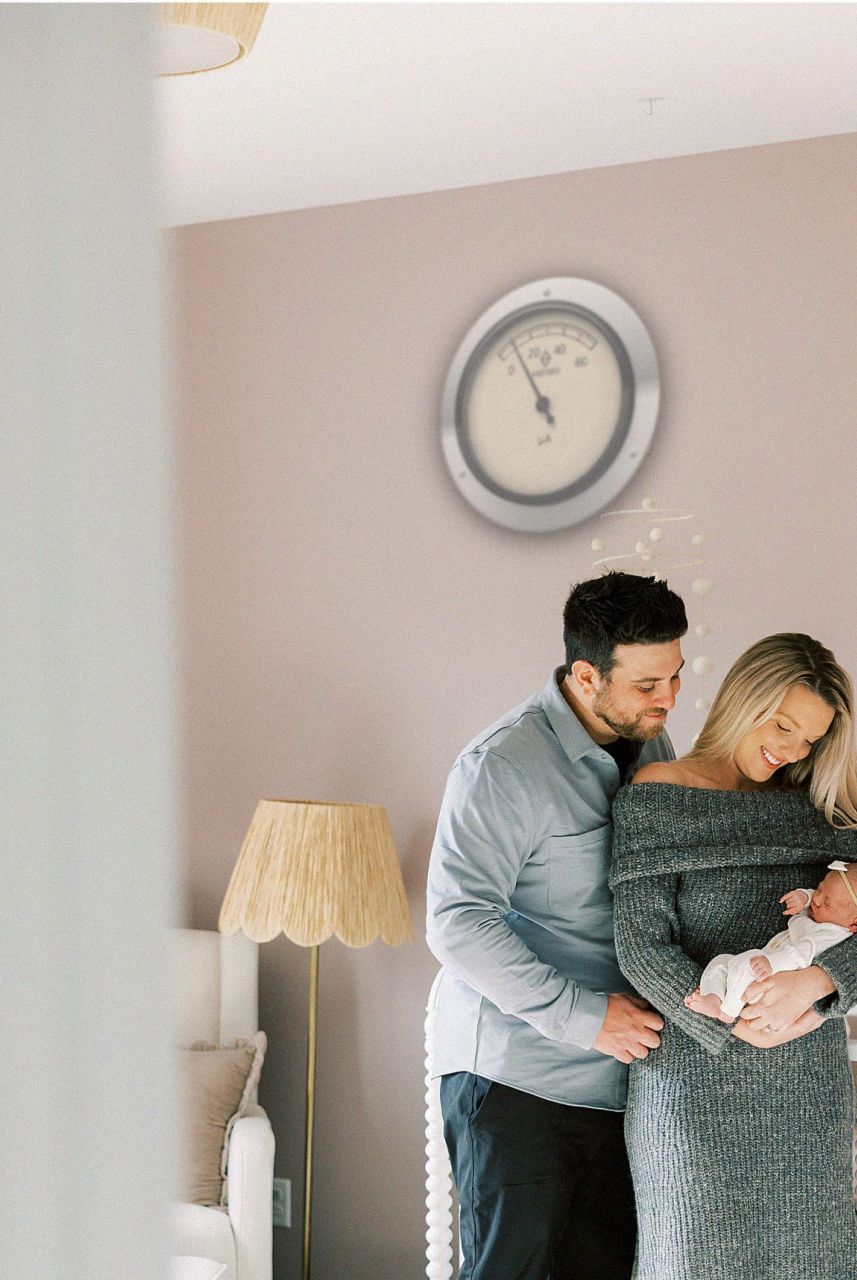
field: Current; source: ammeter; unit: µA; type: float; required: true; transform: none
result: 10 µA
